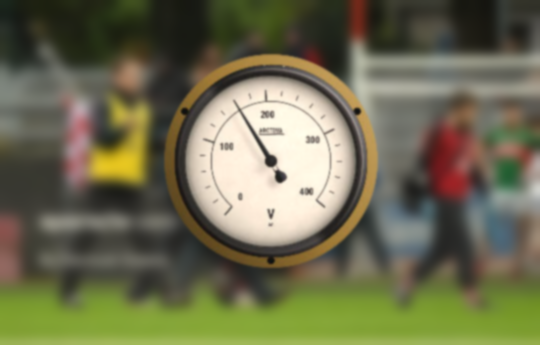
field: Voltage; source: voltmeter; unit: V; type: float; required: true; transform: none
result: 160 V
